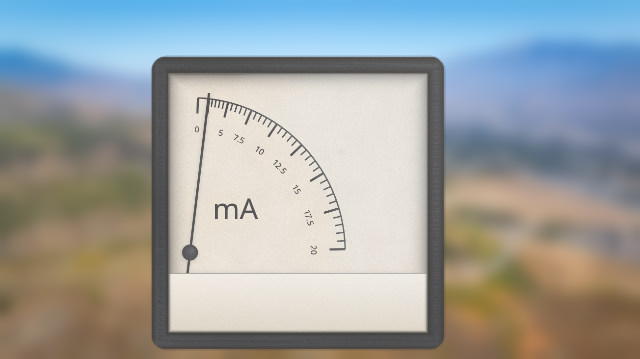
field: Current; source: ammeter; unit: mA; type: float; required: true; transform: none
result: 2.5 mA
